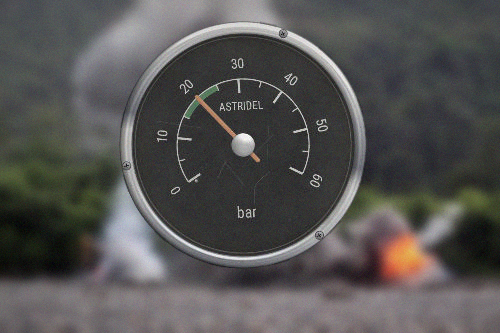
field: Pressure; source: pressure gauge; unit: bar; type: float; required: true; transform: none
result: 20 bar
